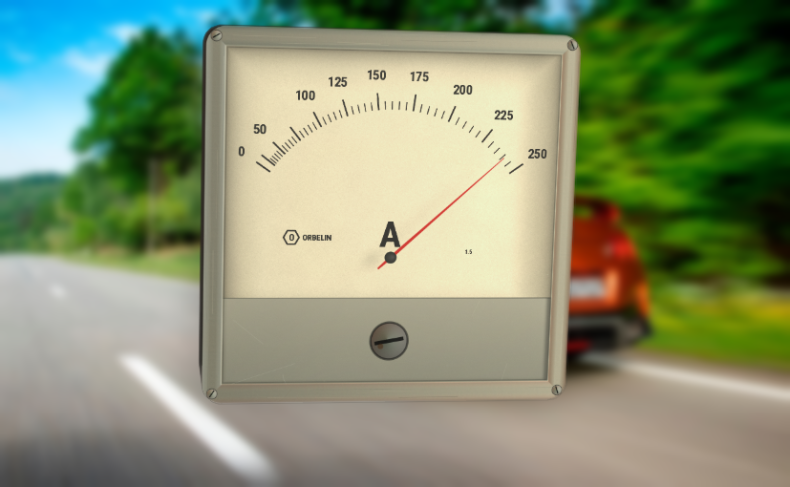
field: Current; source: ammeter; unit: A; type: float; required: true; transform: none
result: 240 A
